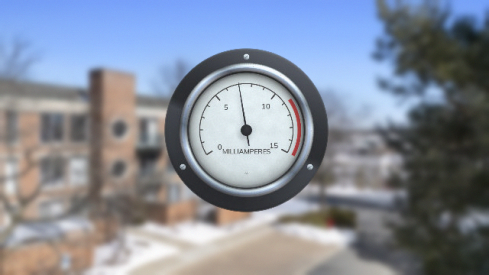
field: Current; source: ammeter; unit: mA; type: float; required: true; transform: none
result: 7 mA
